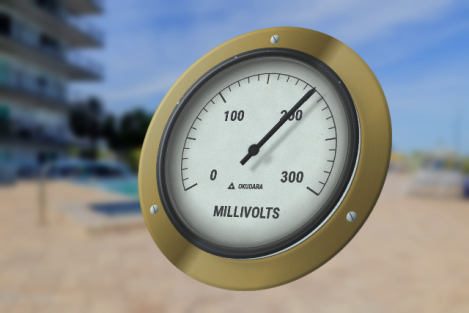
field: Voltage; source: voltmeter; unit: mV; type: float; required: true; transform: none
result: 200 mV
